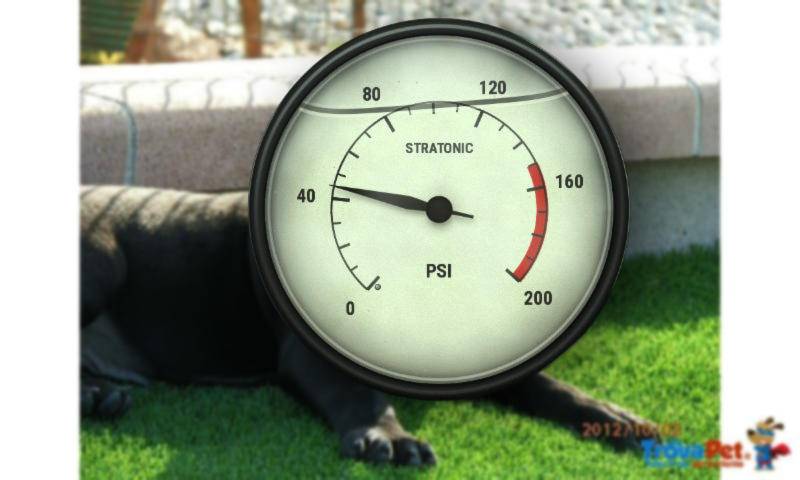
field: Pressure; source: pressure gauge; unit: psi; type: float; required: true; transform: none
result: 45 psi
